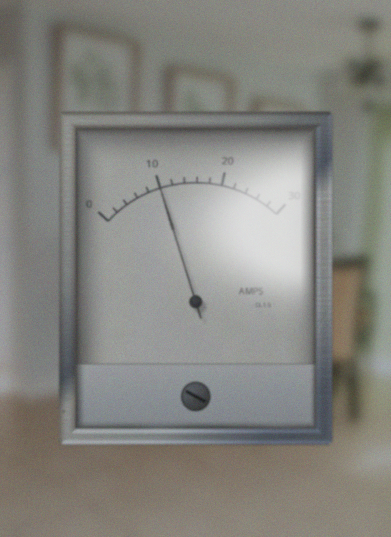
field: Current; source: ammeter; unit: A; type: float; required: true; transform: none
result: 10 A
